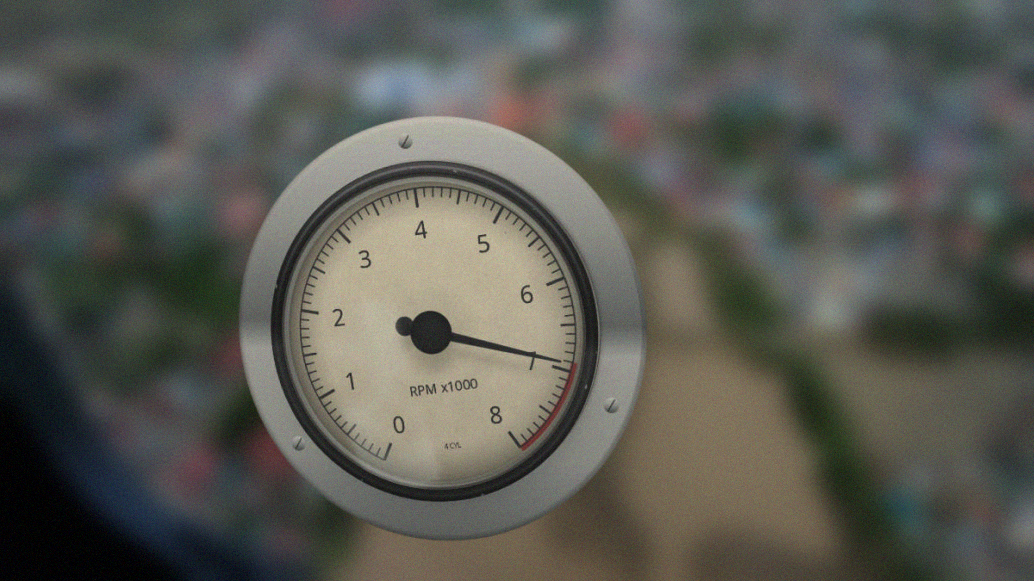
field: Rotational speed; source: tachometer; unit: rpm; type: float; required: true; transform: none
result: 6900 rpm
